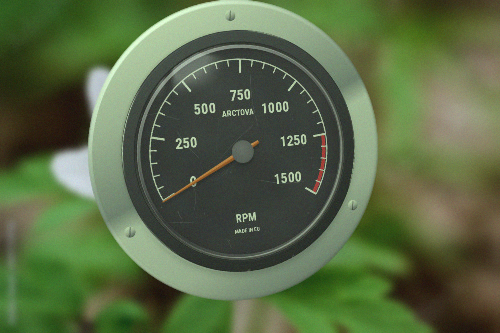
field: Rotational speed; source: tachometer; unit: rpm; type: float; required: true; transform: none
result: 0 rpm
